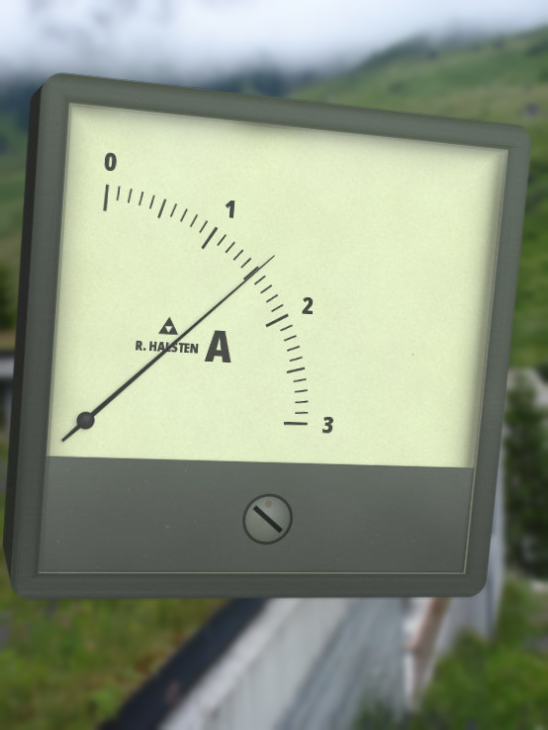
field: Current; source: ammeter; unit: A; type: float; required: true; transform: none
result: 1.5 A
